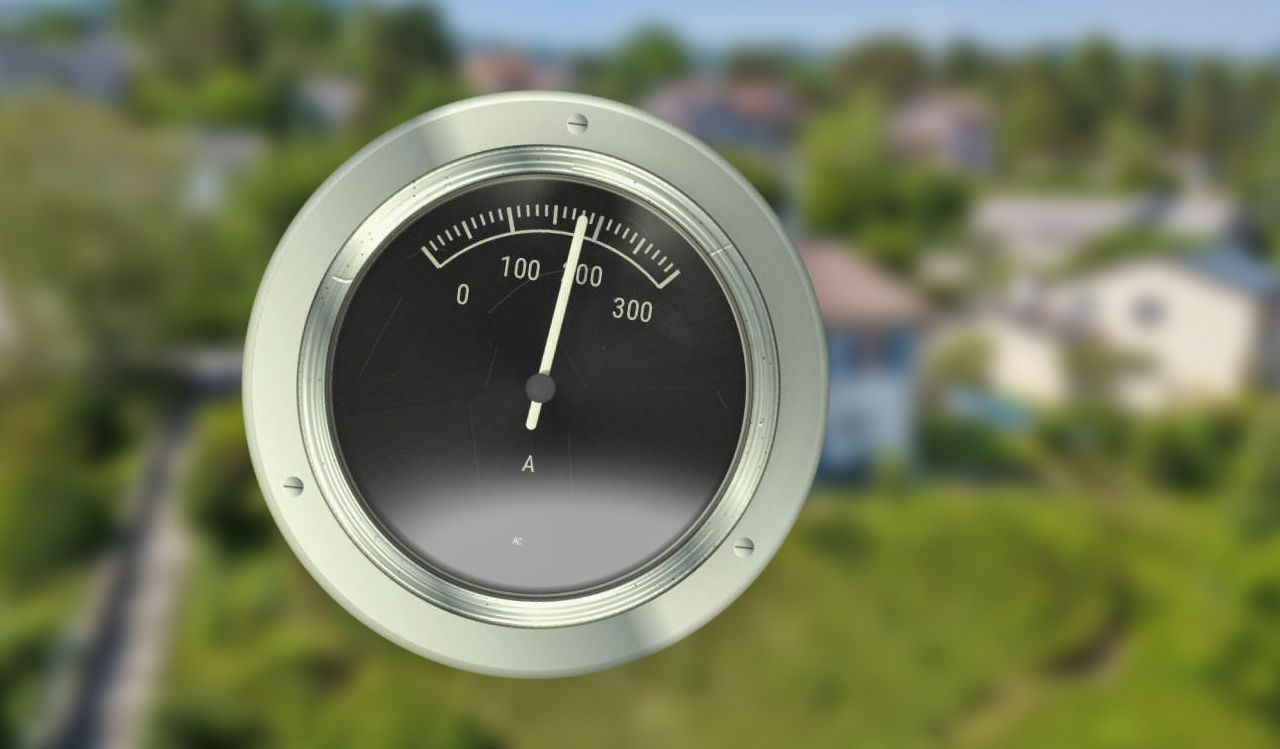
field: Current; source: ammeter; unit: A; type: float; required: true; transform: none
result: 180 A
